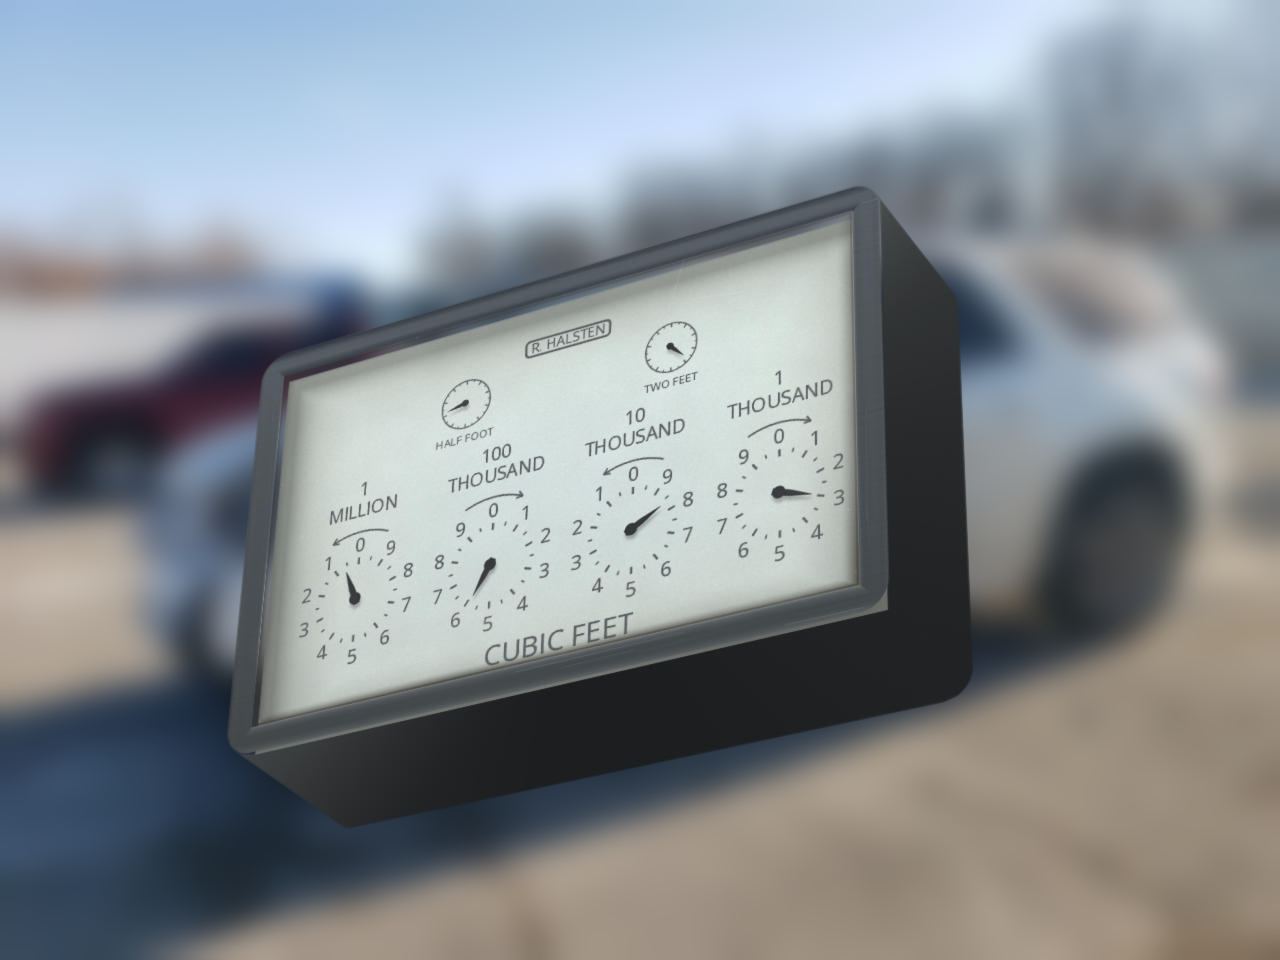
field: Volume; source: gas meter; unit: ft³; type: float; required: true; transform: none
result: 58300 ft³
